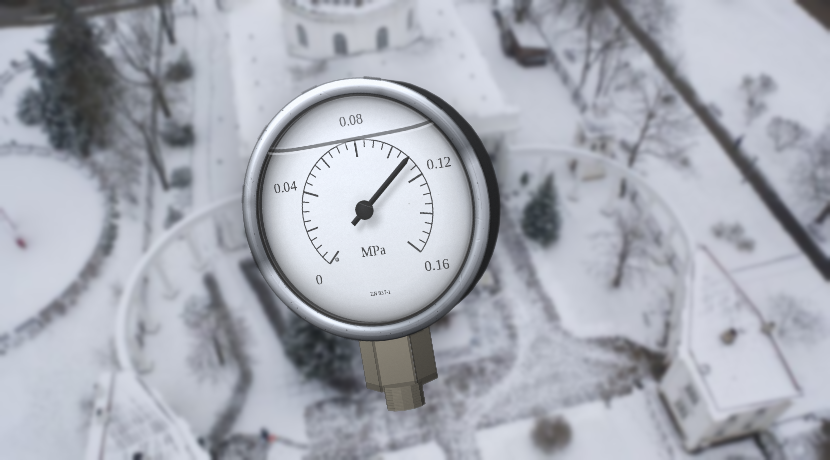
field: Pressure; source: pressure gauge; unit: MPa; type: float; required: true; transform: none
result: 0.11 MPa
